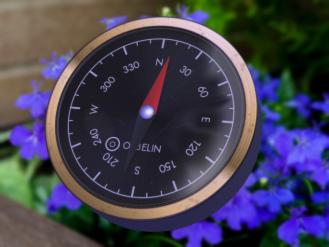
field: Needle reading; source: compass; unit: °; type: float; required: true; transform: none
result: 10 °
